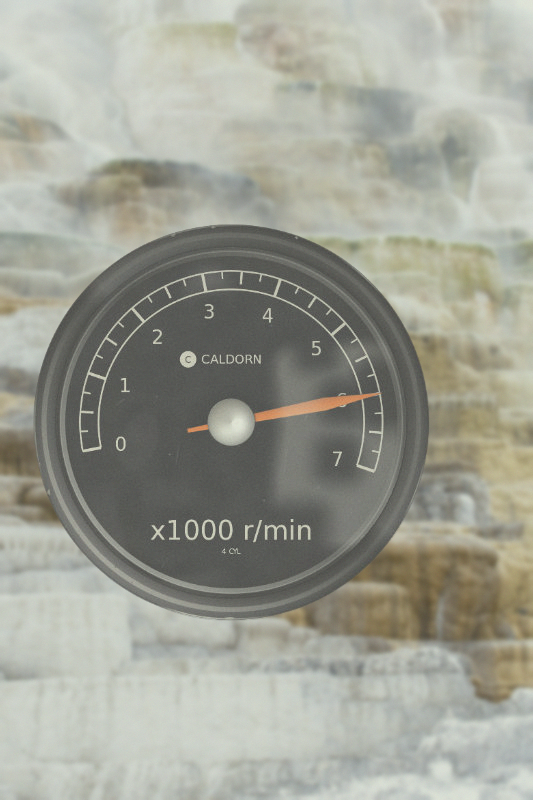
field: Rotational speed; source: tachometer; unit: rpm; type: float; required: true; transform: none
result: 6000 rpm
